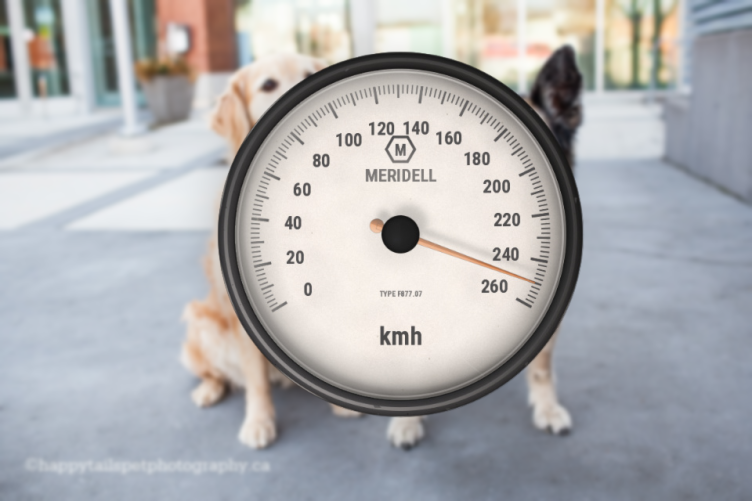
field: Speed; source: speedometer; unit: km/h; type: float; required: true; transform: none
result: 250 km/h
